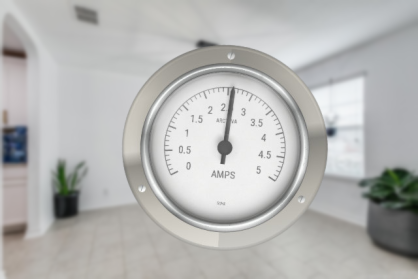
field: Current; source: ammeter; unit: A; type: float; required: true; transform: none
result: 2.6 A
